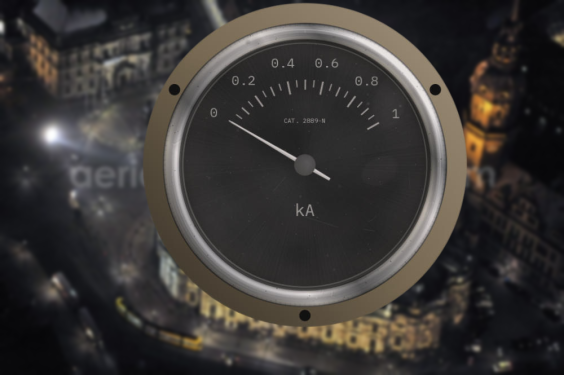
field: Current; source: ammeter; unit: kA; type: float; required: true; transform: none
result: 0 kA
